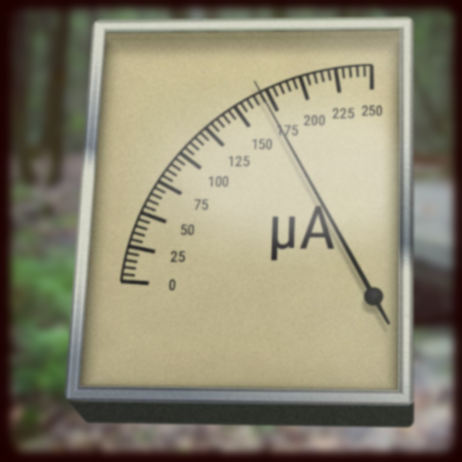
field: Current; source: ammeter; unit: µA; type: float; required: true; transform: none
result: 170 µA
